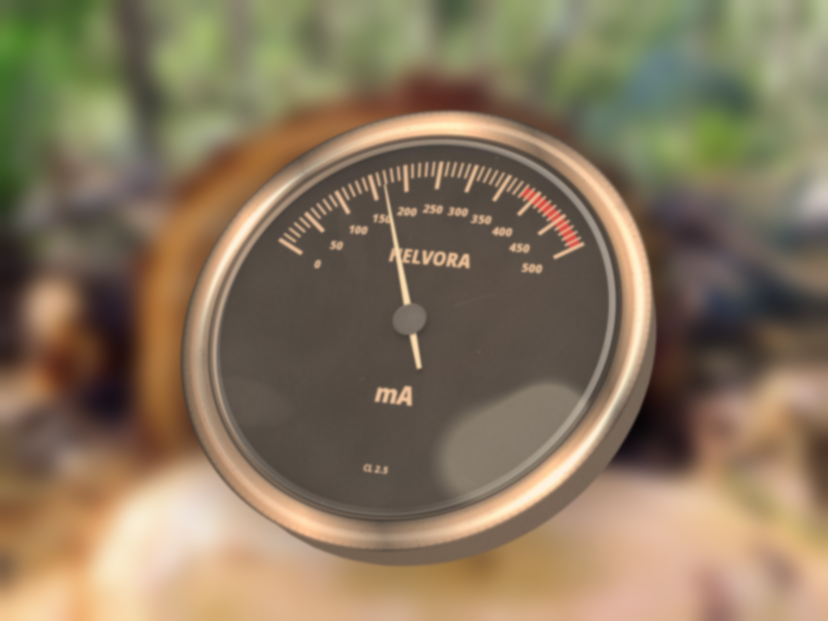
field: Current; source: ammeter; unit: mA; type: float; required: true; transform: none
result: 170 mA
